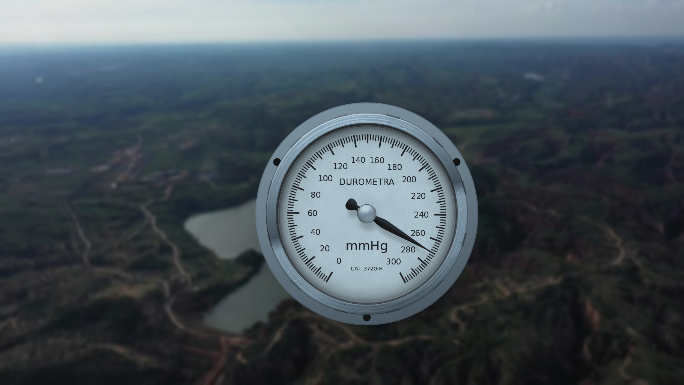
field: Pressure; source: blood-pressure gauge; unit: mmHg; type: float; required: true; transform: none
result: 270 mmHg
